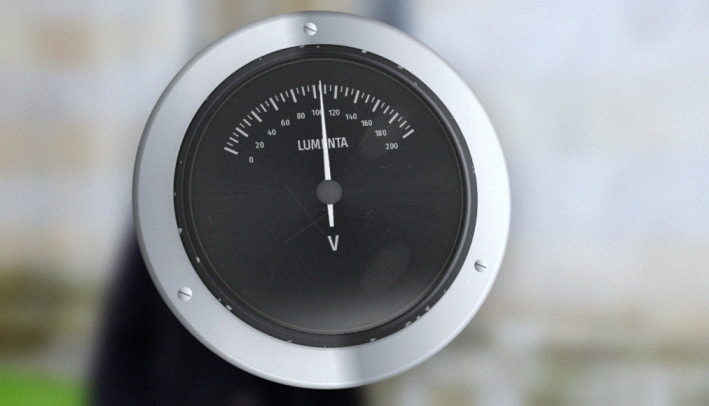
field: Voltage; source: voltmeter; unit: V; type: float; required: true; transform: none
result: 105 V
